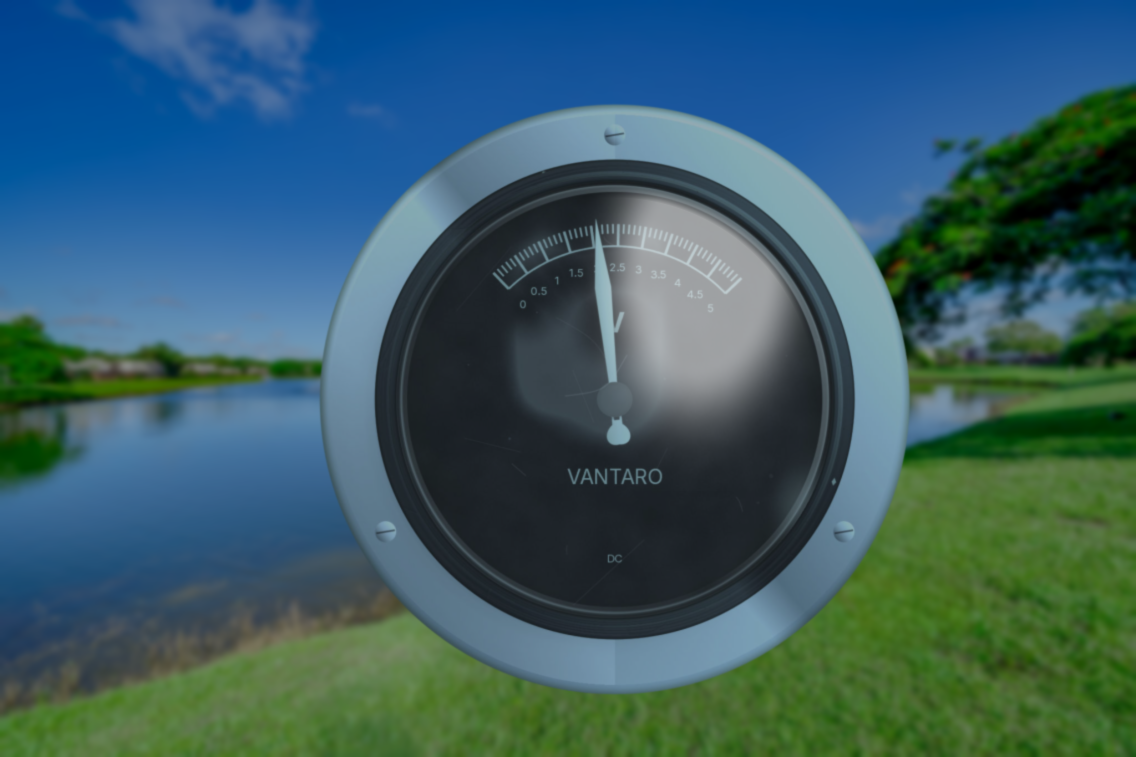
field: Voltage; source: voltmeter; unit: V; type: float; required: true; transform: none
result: 2.1 V
